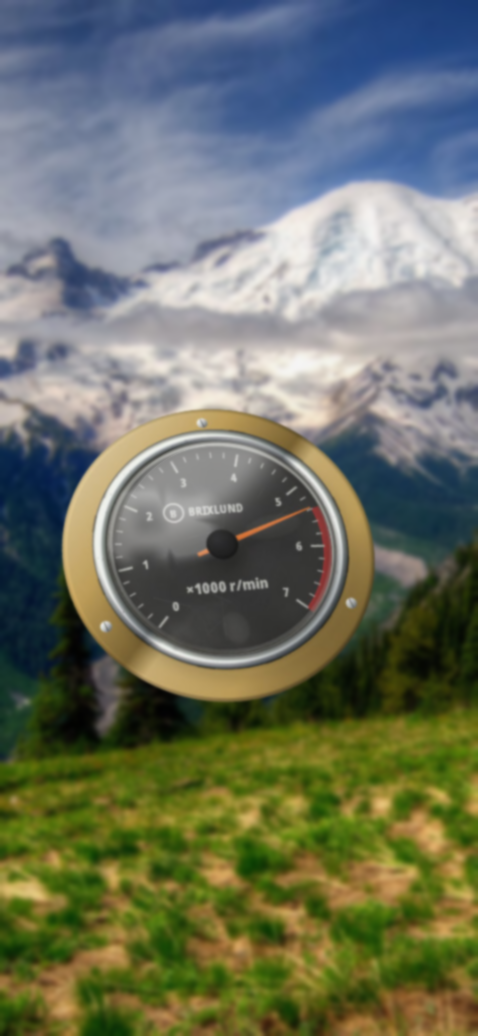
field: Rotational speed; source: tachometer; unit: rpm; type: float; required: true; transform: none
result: 5400 rpm
